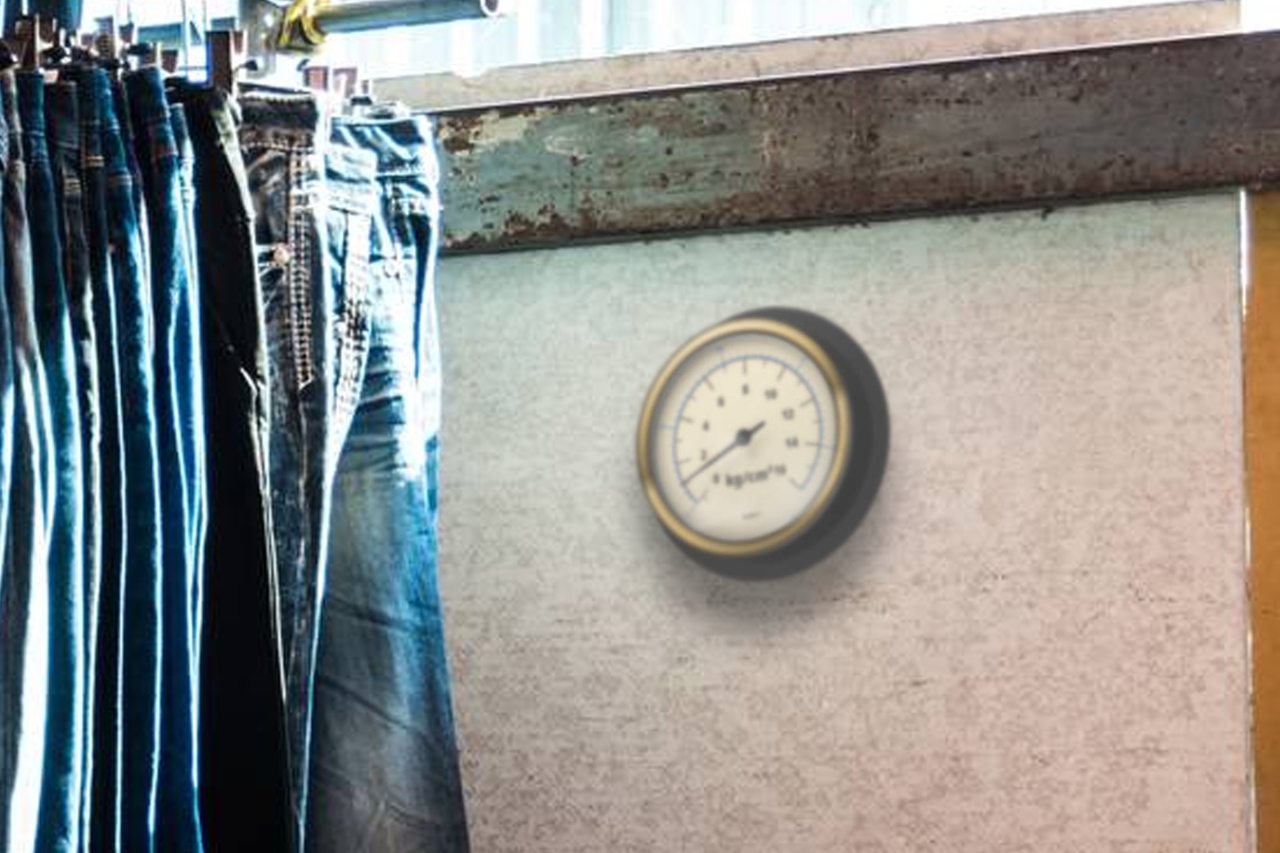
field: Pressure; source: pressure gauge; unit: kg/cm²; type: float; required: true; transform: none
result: 1 kg/cm²
